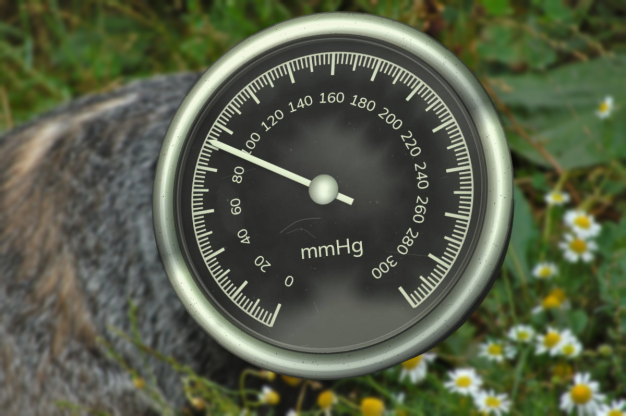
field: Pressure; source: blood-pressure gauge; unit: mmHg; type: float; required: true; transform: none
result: 92 mmHg
